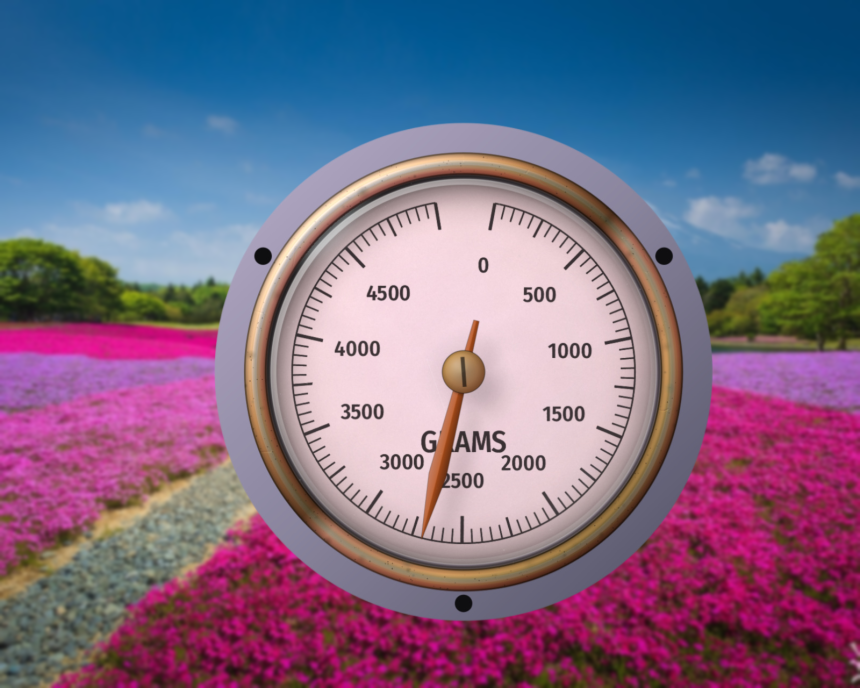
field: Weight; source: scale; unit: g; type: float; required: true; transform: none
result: 2700 g
